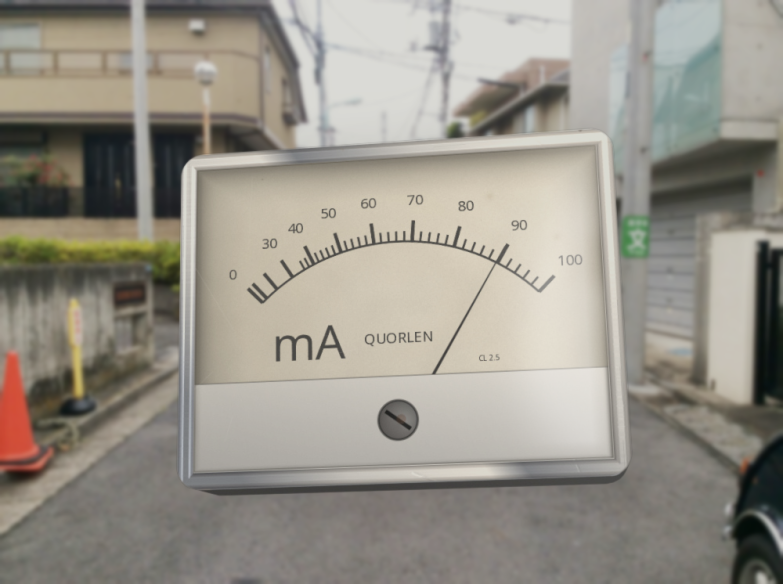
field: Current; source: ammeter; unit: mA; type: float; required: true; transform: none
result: 90 mA
